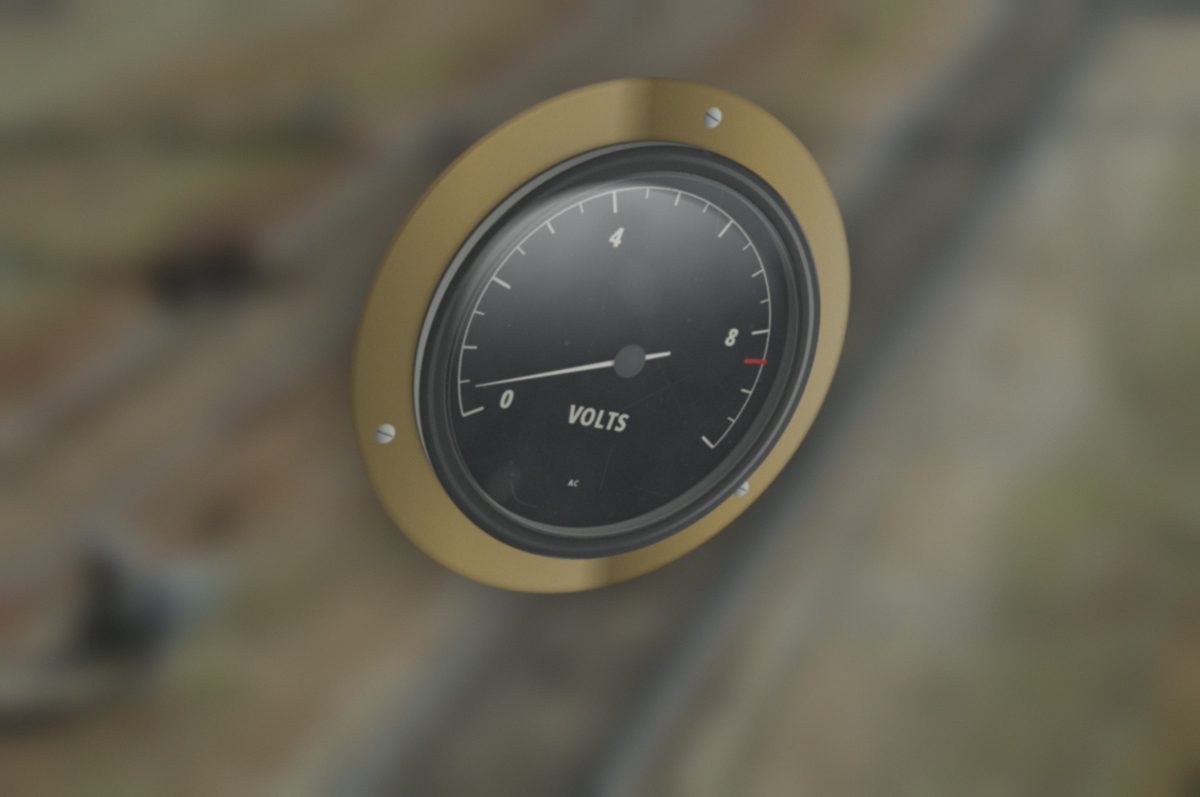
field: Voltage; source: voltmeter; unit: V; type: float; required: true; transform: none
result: 0.5 V
